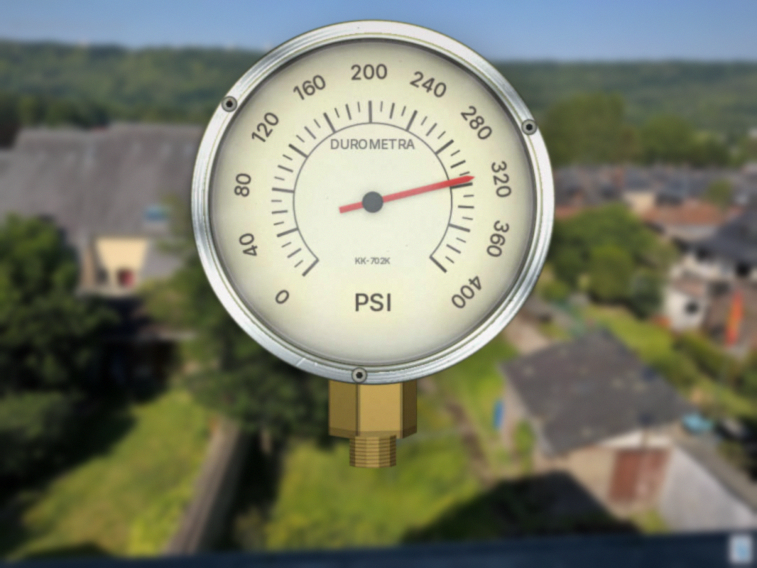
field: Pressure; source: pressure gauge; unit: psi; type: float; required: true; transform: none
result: 315 psi
